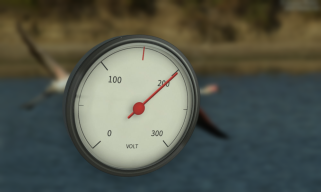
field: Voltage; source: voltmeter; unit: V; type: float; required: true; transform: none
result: 200 V
